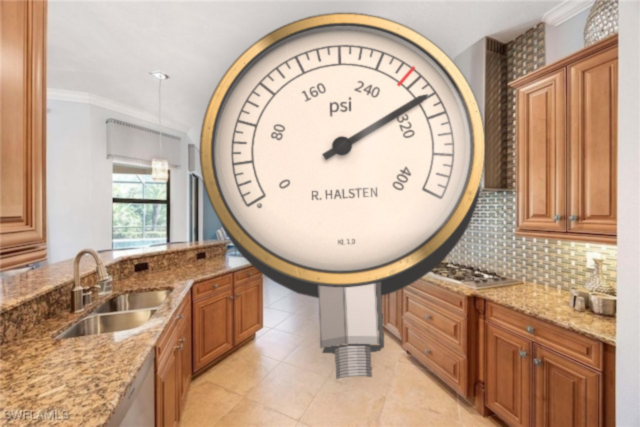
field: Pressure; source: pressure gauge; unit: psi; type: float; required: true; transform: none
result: 300 psi
